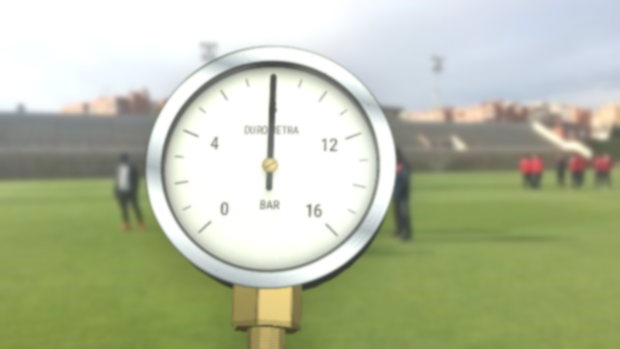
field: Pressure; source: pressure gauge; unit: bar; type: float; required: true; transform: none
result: 8 bar
